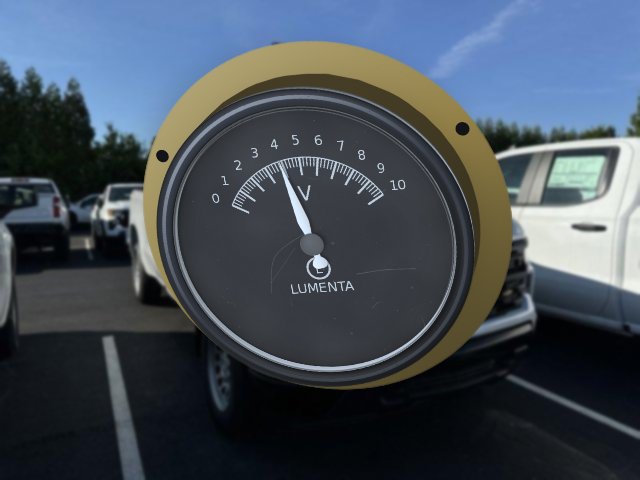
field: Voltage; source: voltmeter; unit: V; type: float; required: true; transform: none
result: 4 V
